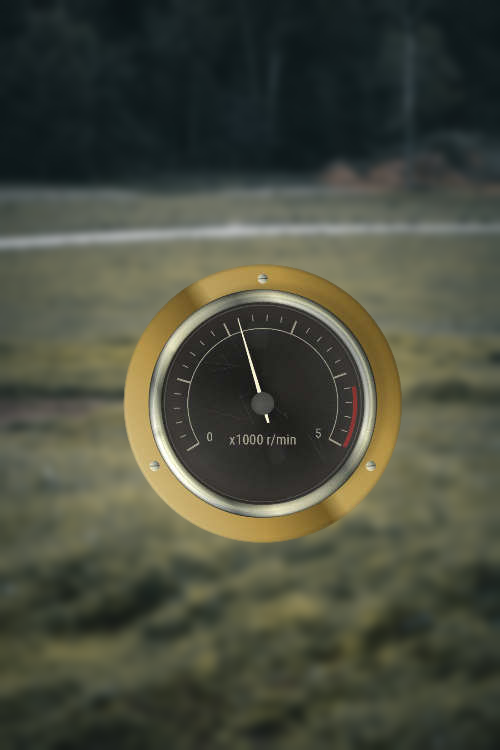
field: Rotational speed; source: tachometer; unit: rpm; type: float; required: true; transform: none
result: 2200 rpm
